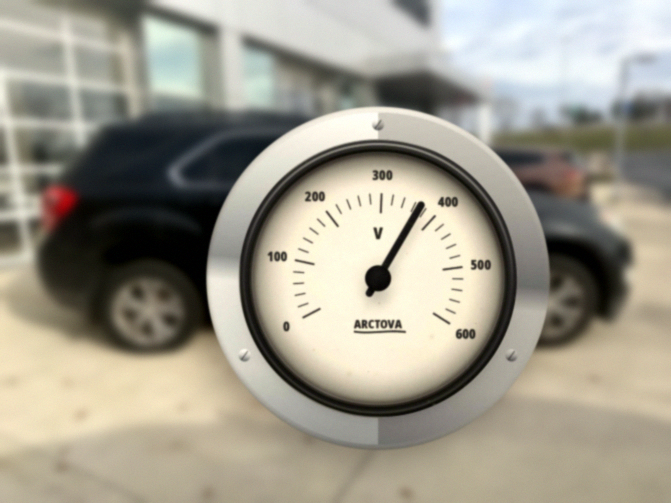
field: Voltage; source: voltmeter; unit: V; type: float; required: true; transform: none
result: 370 V
